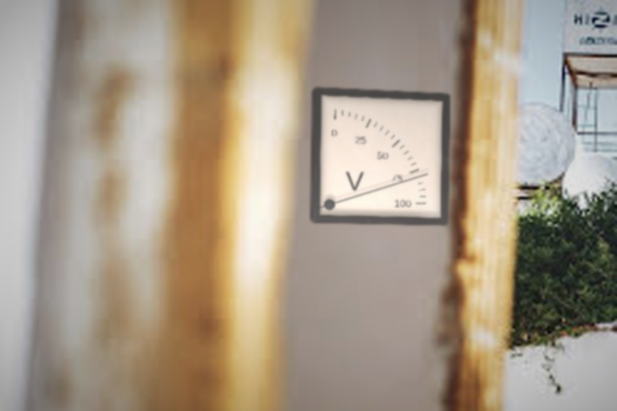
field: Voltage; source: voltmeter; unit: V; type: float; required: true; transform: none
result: 80 V
